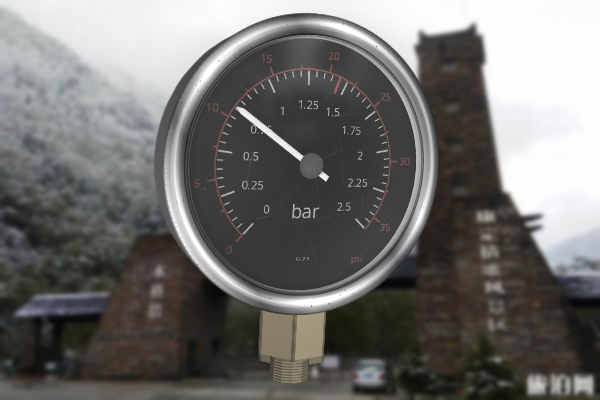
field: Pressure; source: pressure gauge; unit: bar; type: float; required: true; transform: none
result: 0.75 bar
